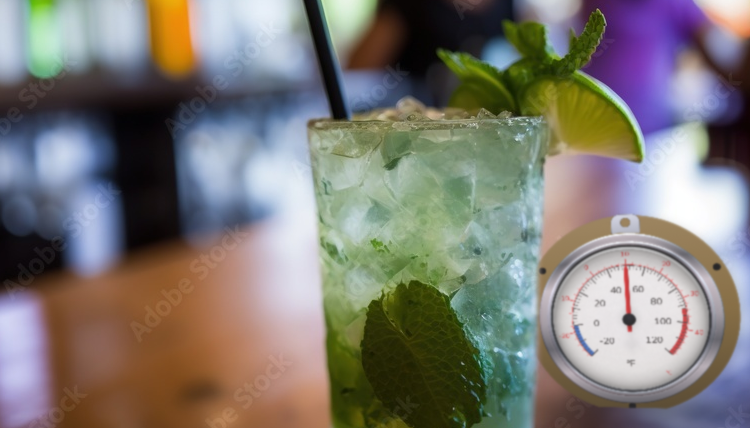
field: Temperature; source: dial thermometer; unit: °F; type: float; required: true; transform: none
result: 50 °F
